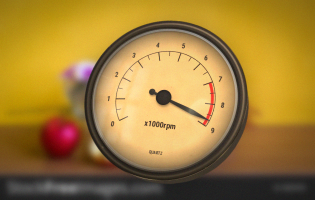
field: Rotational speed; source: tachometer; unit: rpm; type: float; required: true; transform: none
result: 8750 rpm
